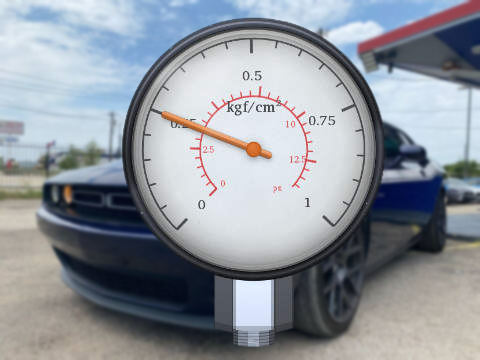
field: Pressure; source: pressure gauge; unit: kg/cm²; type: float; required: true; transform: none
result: 0.25 kg/cm²
